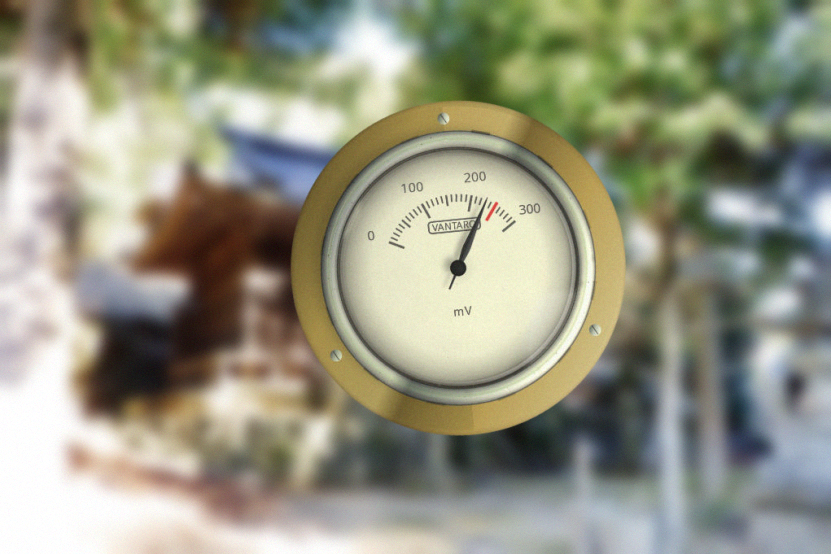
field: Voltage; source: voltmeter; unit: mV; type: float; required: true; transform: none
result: 230 mV
